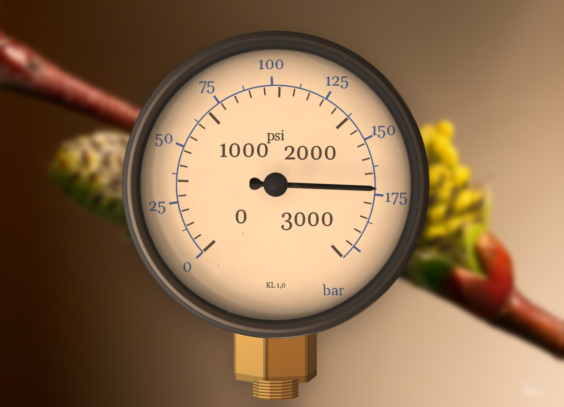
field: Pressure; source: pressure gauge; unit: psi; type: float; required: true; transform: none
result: 2500 psi
